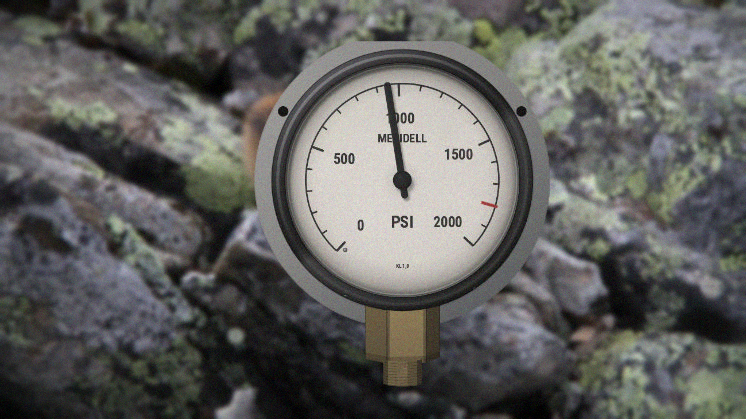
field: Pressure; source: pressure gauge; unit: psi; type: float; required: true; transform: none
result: 950 psi
